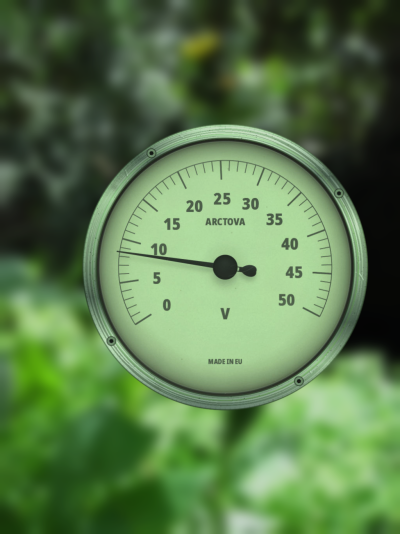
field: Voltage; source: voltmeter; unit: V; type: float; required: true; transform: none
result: 8.5 V
